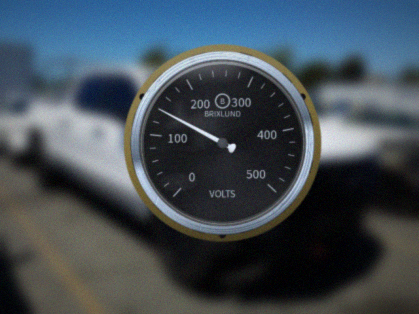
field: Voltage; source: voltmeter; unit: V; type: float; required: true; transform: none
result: 140 V
